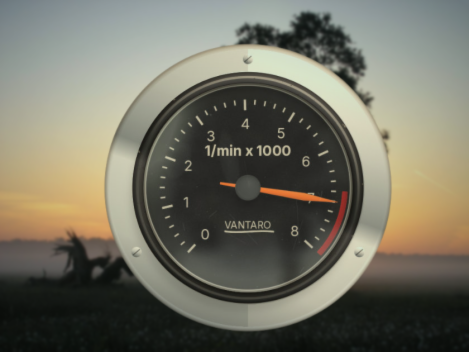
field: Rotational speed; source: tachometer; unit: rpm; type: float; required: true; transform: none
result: 7000 rpm
